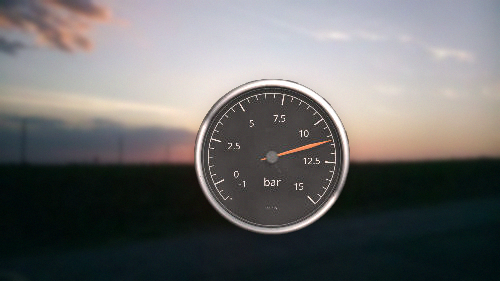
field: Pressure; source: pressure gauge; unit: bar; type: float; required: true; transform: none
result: 11.25 bar
